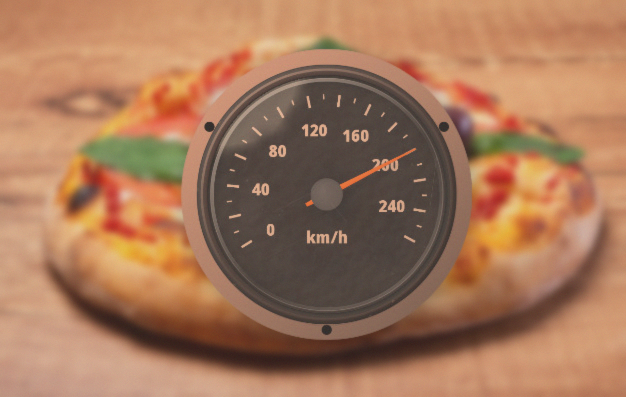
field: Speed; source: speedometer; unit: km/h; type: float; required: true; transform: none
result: 200 km/h
